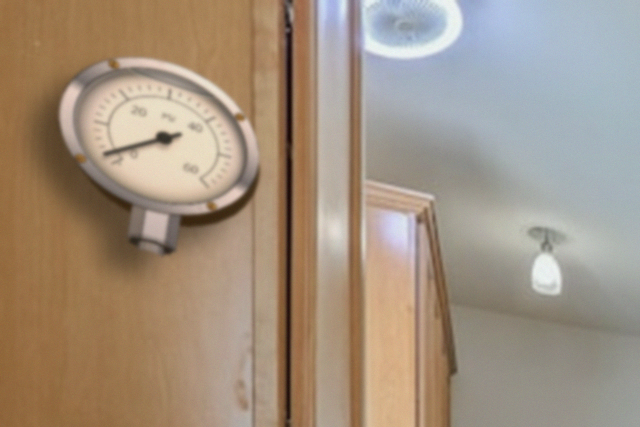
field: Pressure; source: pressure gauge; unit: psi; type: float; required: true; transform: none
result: 2 psi
